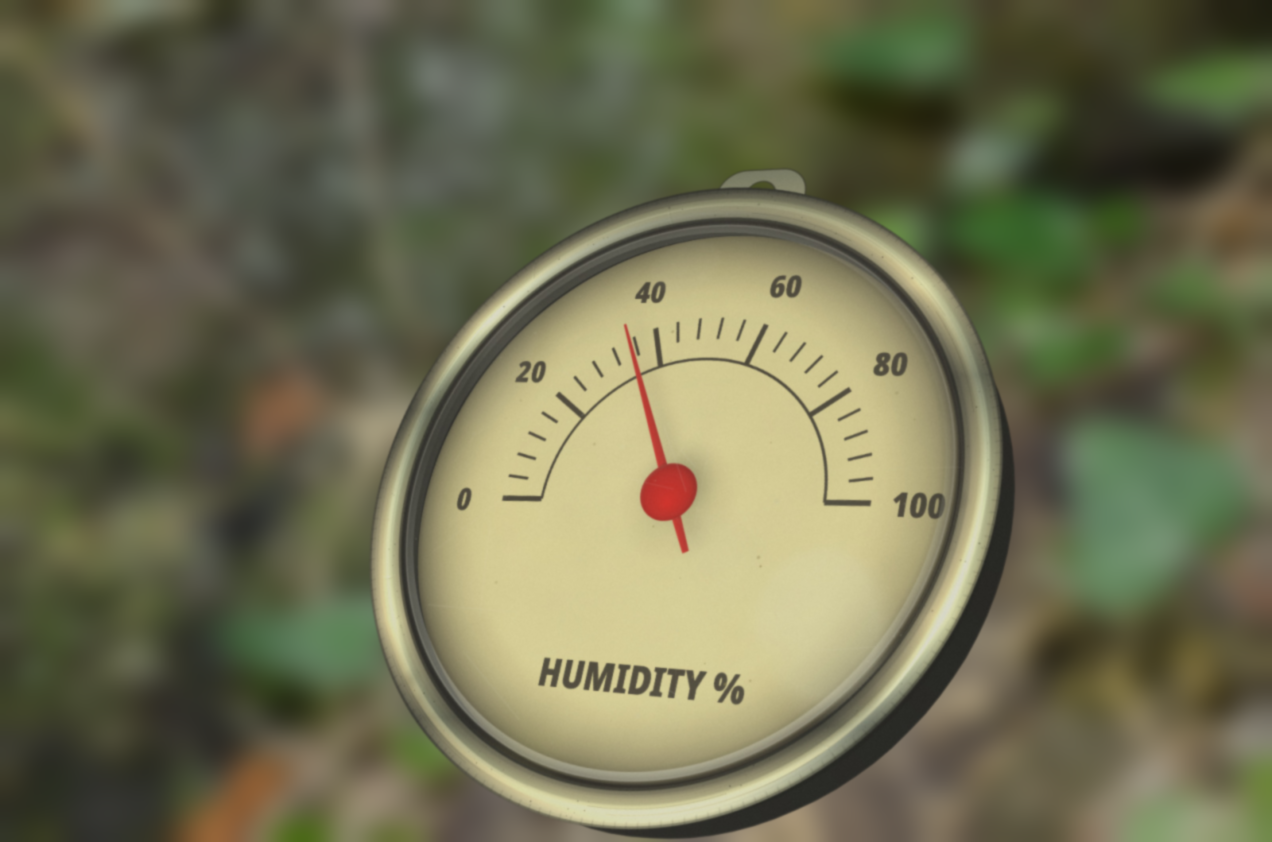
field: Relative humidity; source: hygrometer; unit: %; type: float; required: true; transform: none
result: 36 %
